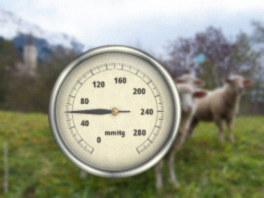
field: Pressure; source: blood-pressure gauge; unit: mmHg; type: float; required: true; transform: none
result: 60 mmHg
